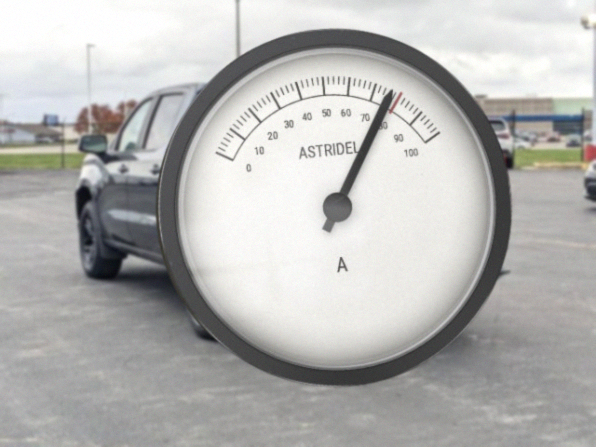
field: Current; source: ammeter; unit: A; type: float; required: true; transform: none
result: 76 A
